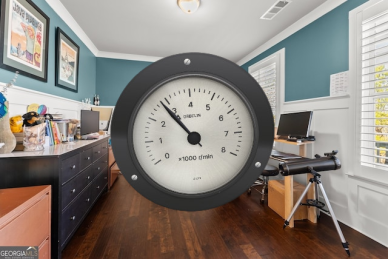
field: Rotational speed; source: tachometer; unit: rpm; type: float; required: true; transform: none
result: 2800 rpm
